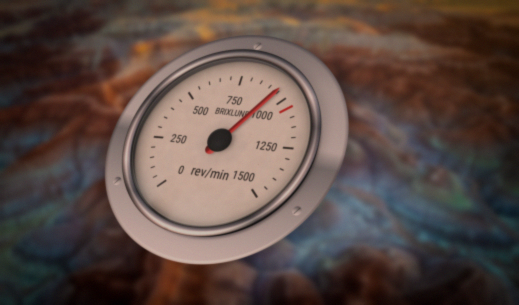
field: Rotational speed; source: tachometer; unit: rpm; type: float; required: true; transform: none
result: 950 rpm
